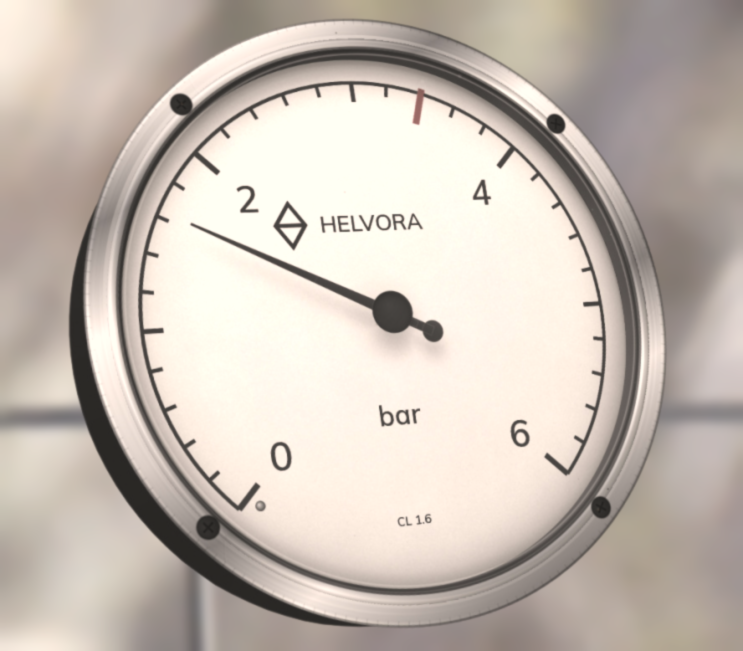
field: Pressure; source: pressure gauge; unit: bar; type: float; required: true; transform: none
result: 1.6 bar
